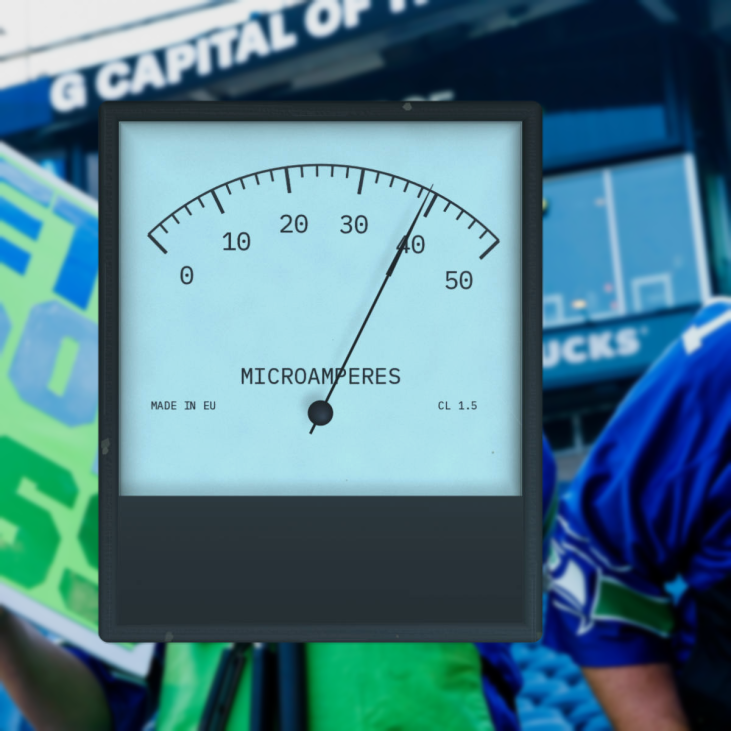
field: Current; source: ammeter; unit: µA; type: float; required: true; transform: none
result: 39 µA
